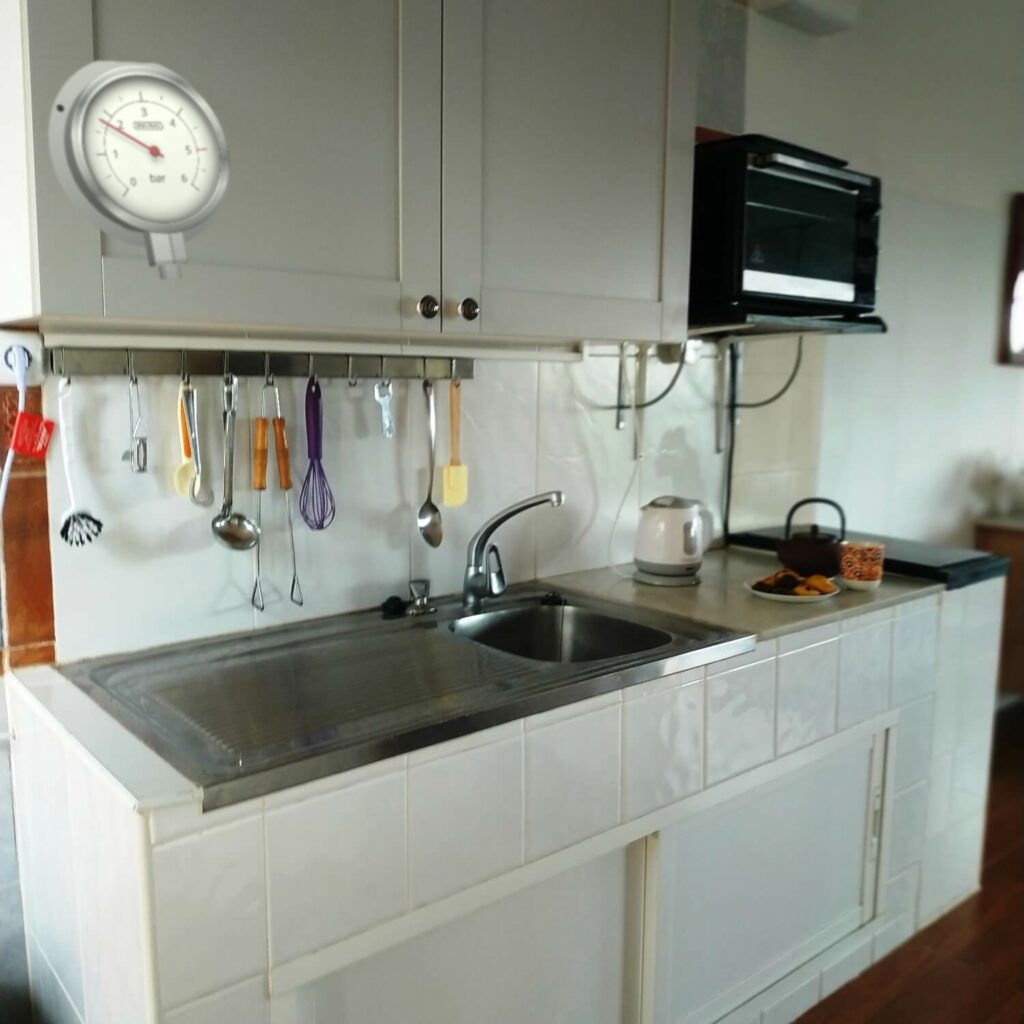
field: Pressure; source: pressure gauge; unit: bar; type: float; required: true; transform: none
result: 1.75 bar
